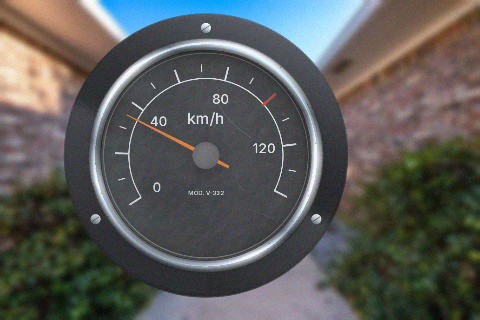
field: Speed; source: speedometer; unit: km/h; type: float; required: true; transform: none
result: 35 km/h
